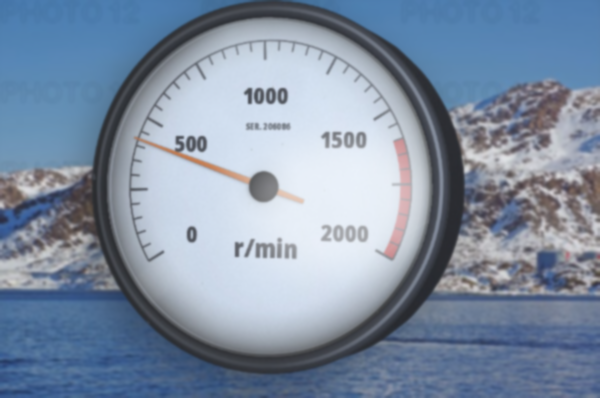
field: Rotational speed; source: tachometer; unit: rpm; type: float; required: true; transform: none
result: 425 rpm
